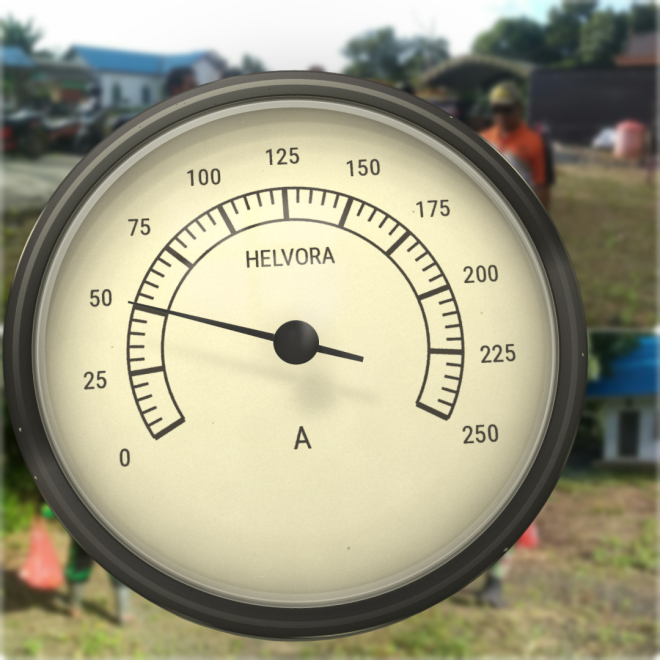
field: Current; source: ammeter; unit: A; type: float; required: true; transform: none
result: 50 A
